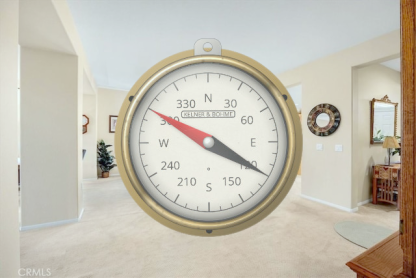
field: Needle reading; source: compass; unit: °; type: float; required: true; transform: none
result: 300 °
